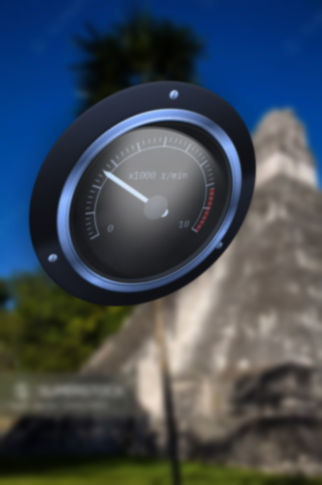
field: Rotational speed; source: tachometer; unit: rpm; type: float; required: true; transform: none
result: 2600 rpm
